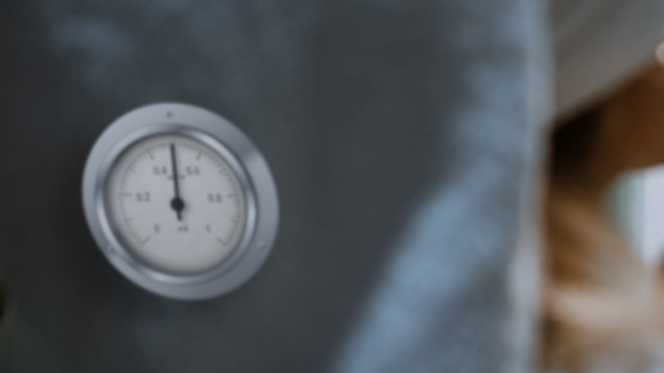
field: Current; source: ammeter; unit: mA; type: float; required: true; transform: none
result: 0.5 mA
